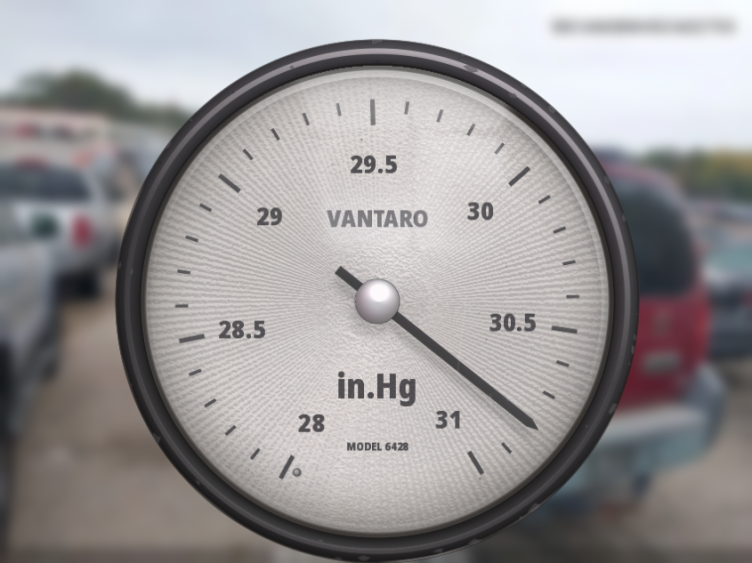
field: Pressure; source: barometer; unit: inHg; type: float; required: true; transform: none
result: 30.8 inHg
